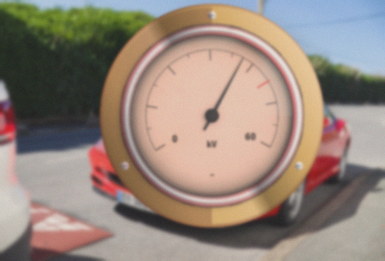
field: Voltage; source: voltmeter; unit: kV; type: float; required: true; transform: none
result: 37.5 kV
